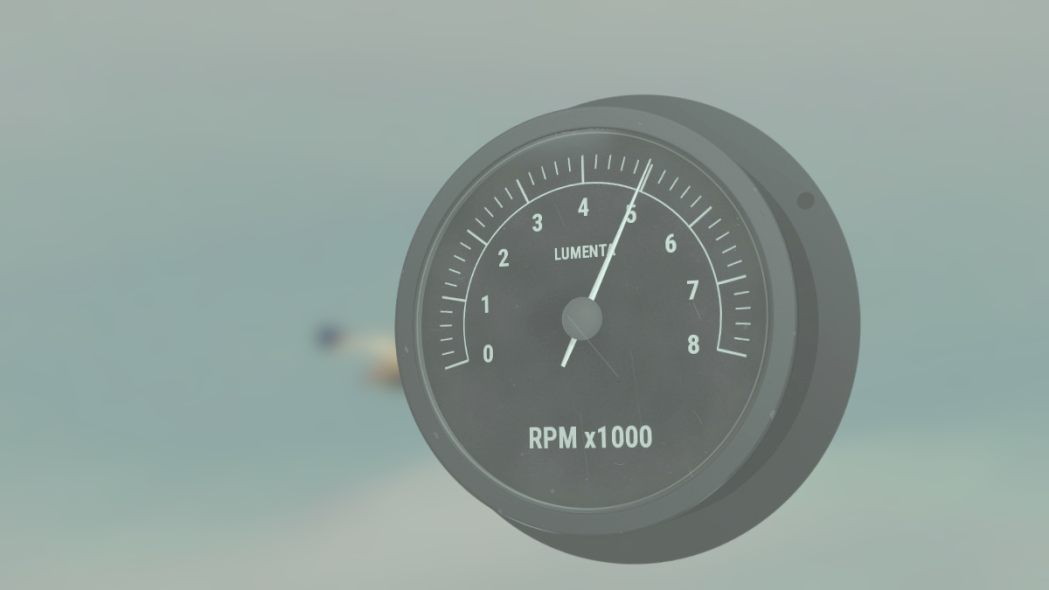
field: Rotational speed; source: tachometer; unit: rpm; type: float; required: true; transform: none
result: 5000 rpm
